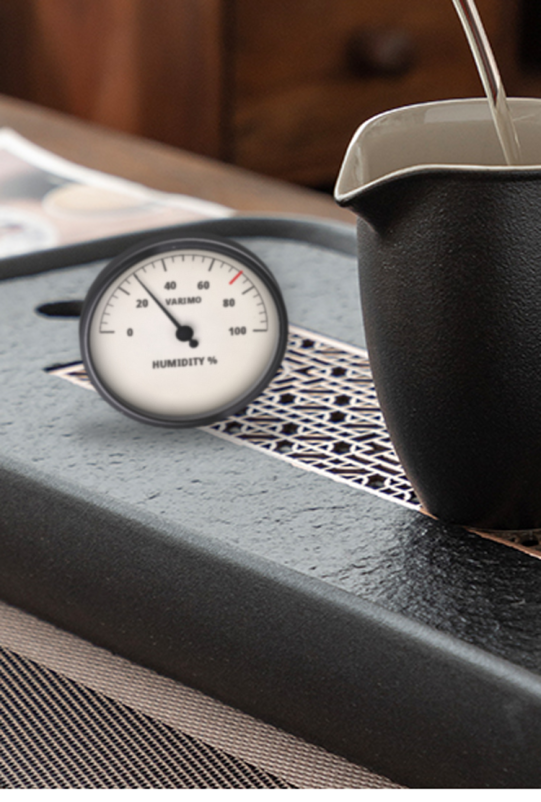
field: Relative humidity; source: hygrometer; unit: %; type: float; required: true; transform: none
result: 28 %
